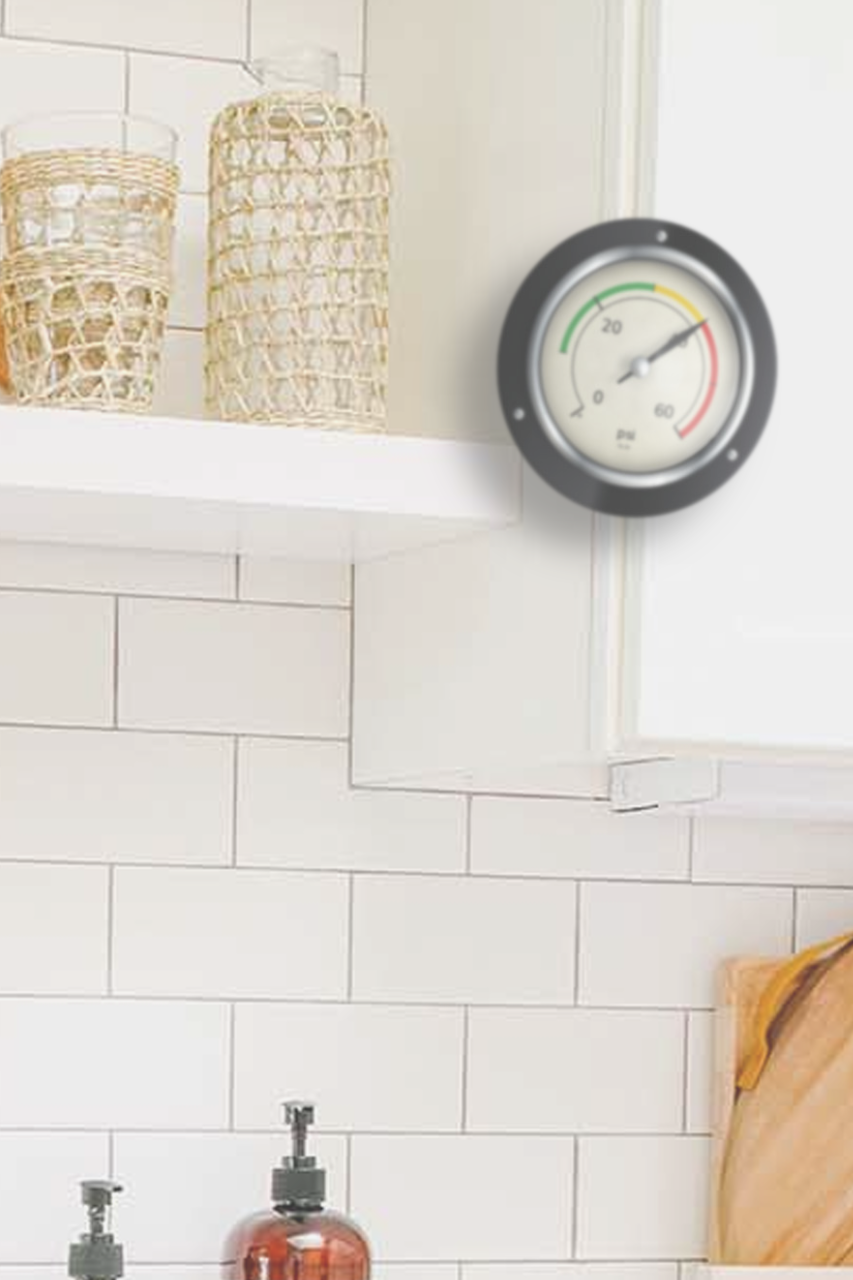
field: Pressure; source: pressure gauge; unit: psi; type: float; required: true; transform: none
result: 40 psi
